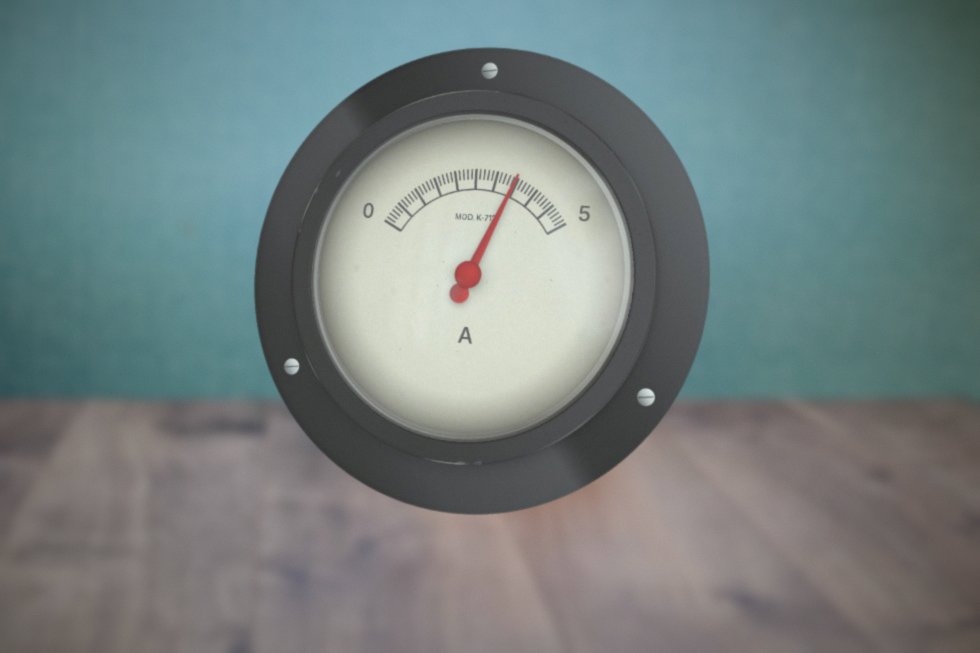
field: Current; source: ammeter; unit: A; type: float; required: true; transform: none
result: 3.5 A
